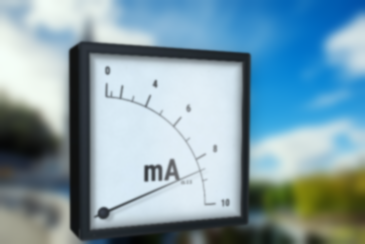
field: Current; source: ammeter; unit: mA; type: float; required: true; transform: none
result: 8.5 mA
